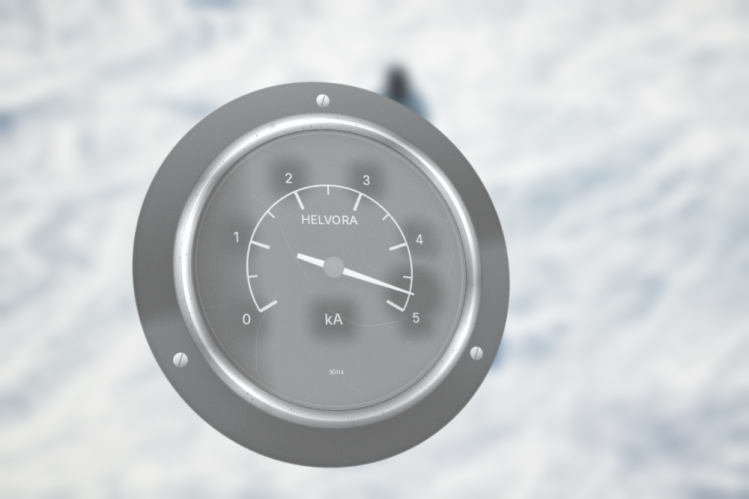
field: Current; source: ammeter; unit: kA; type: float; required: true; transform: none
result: 4.75 kA
